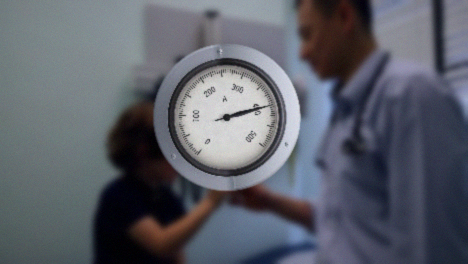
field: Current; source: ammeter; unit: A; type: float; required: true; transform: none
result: 400 A
